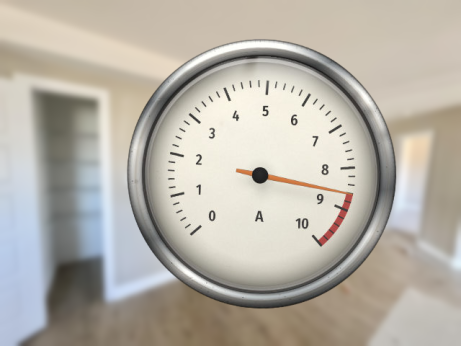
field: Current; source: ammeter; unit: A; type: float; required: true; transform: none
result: 8.6 A
